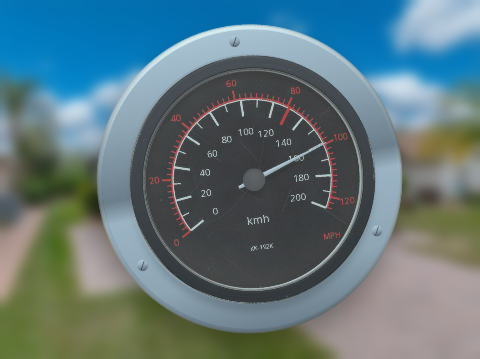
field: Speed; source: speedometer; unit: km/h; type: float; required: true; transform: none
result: 160 km/h
